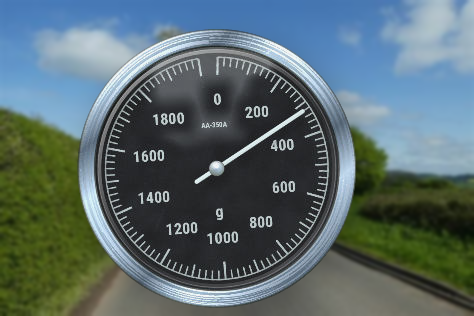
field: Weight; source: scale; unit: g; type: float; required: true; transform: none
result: 320 g
